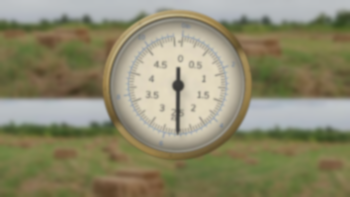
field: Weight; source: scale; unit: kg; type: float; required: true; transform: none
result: 2.5 kg
